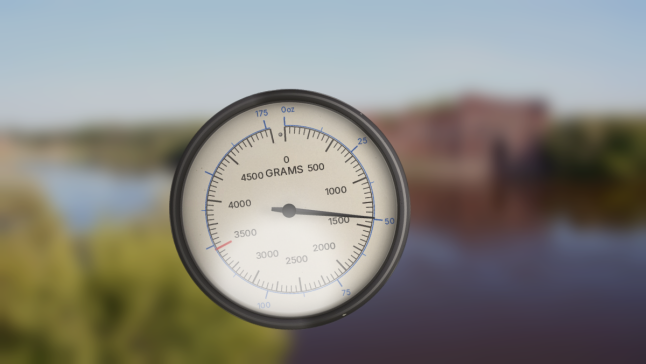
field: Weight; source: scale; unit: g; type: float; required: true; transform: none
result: 1400 g
